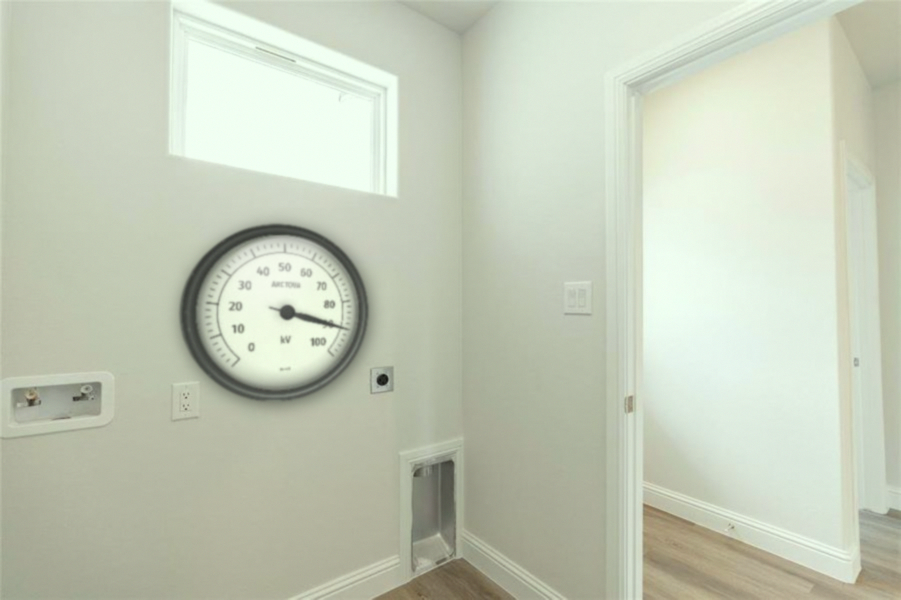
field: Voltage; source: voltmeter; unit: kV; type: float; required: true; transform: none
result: 90 kV
